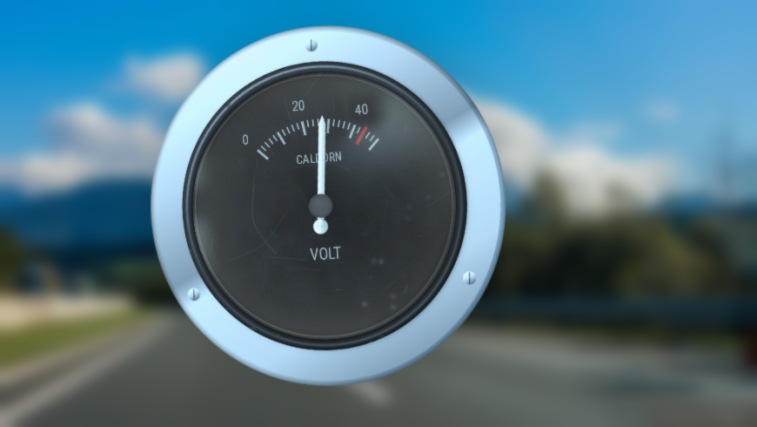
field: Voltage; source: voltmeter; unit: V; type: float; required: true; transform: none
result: 28 V
